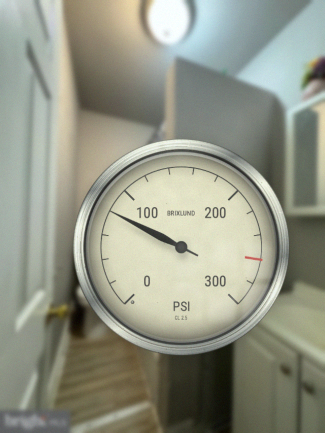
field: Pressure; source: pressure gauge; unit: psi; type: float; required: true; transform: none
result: 80 psi
